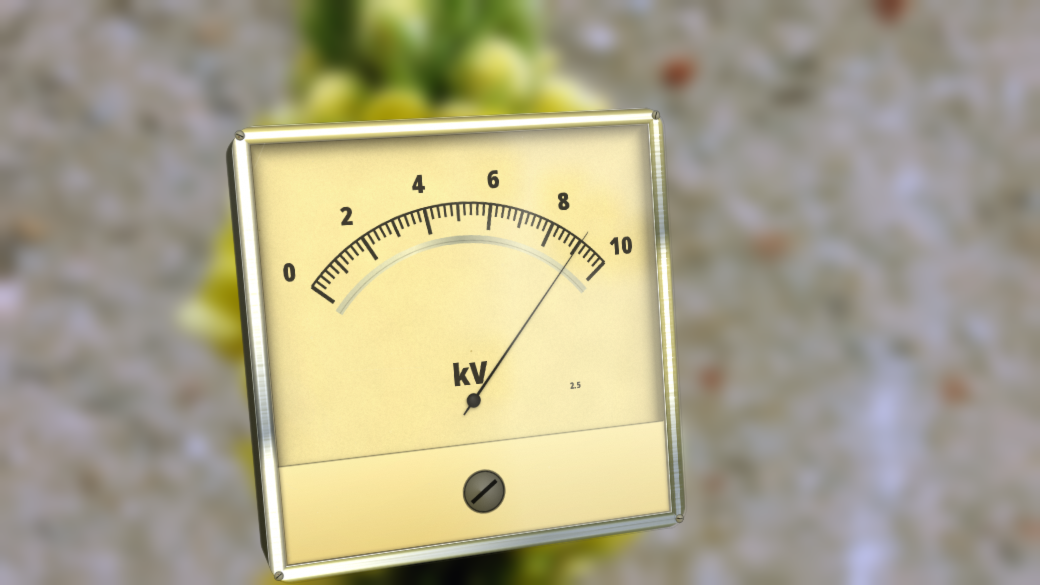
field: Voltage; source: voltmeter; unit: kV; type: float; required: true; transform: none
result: 9 kV
